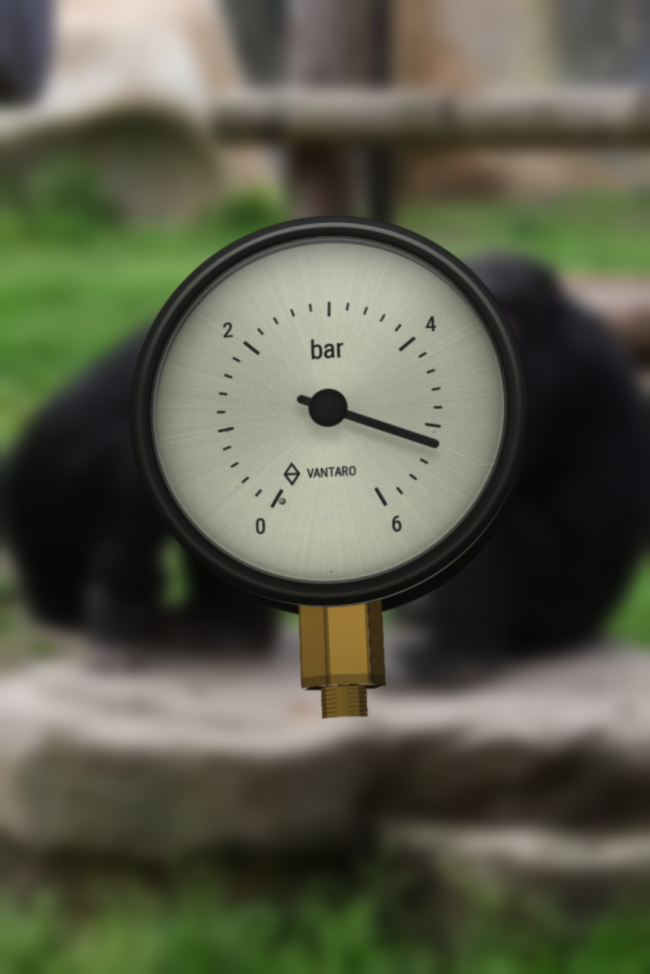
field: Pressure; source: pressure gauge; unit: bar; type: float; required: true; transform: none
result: 5.2 bar
